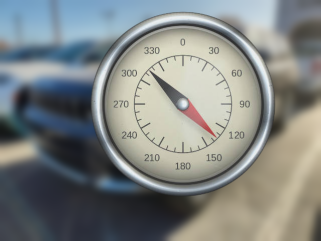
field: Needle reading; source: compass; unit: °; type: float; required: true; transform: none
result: 135 °
